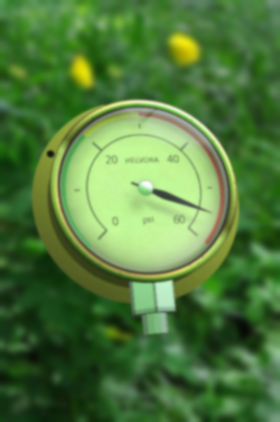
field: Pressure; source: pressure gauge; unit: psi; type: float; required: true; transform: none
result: 55 psi
